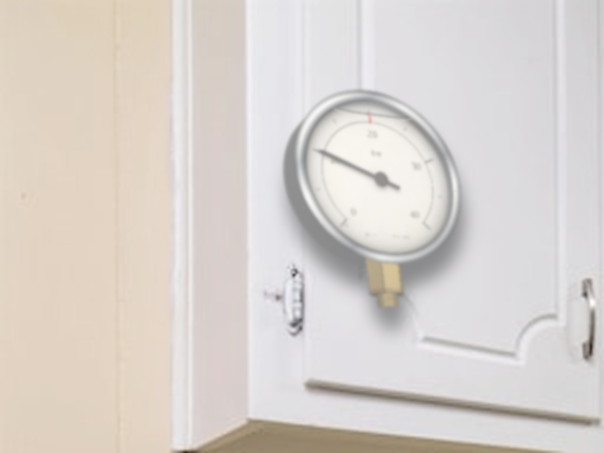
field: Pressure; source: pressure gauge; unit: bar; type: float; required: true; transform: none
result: 10 bar
